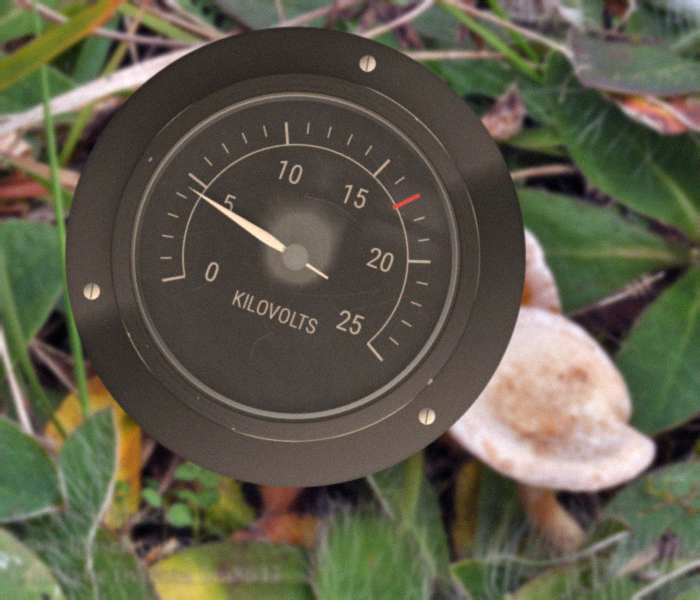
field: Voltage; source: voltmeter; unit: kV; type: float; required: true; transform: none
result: 4.5 kV
